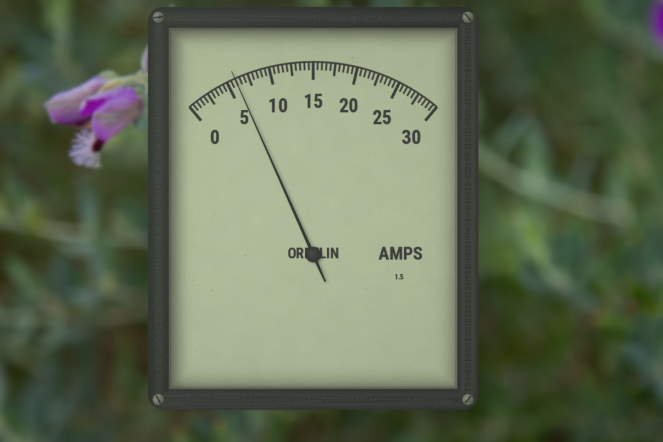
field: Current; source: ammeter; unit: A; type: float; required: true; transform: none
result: 6 A
